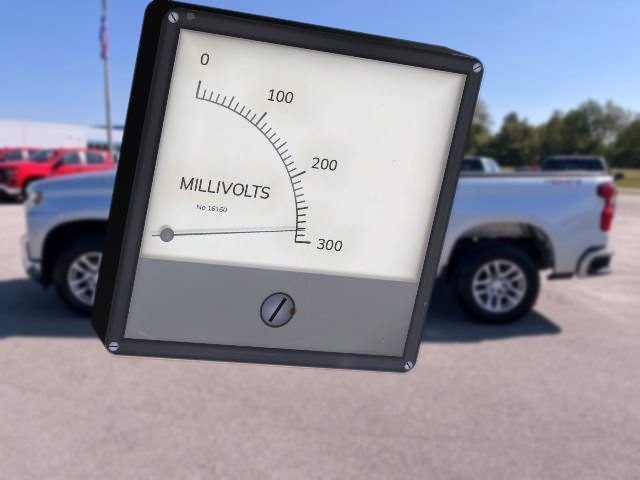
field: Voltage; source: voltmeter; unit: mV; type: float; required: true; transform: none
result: 280 mV
